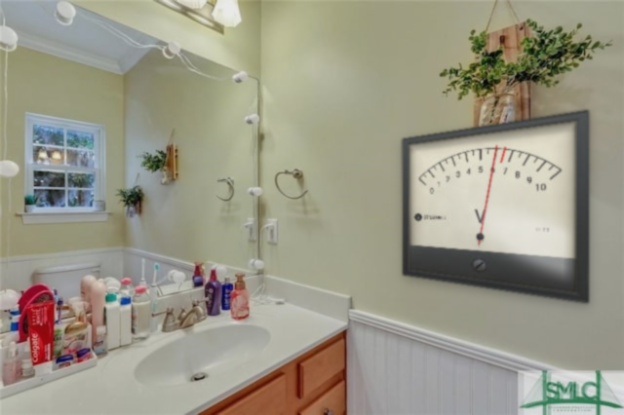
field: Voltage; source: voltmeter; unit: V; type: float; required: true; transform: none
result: 6 V
